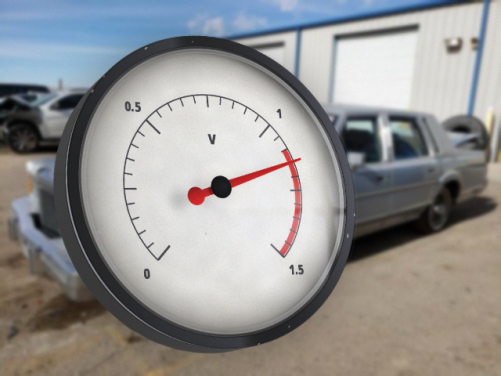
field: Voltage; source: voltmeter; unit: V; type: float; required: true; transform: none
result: 1.15 V
